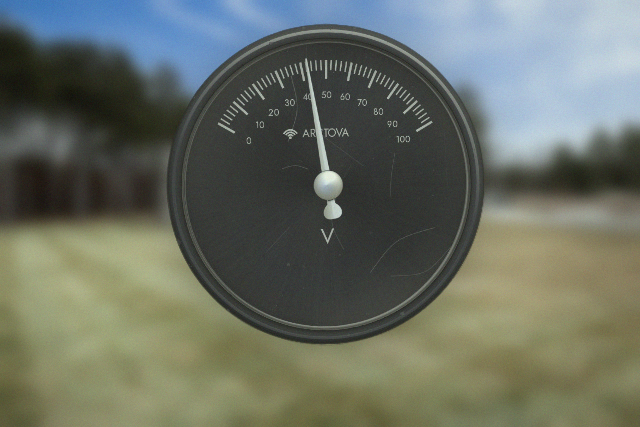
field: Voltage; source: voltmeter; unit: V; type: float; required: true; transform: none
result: 42 V
